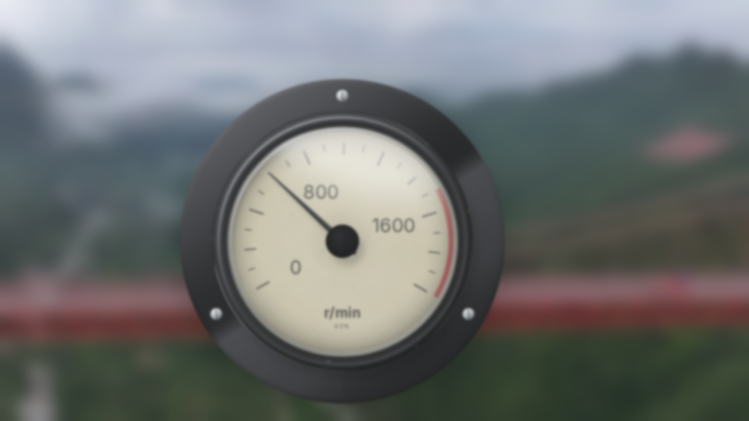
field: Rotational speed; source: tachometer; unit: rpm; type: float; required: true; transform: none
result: 600 rpm
